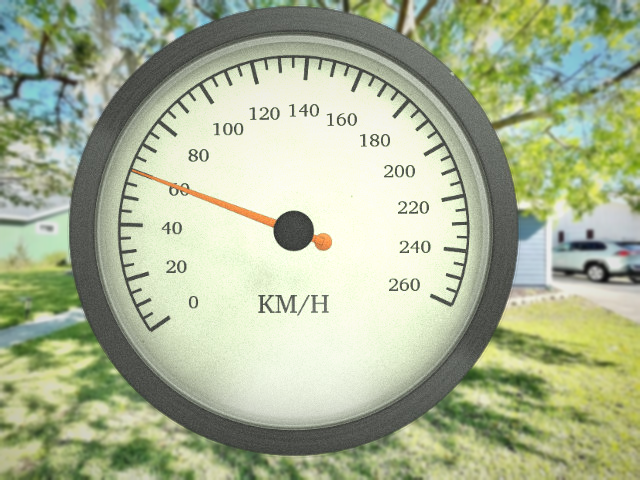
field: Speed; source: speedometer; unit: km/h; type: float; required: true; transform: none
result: 60 km/h
